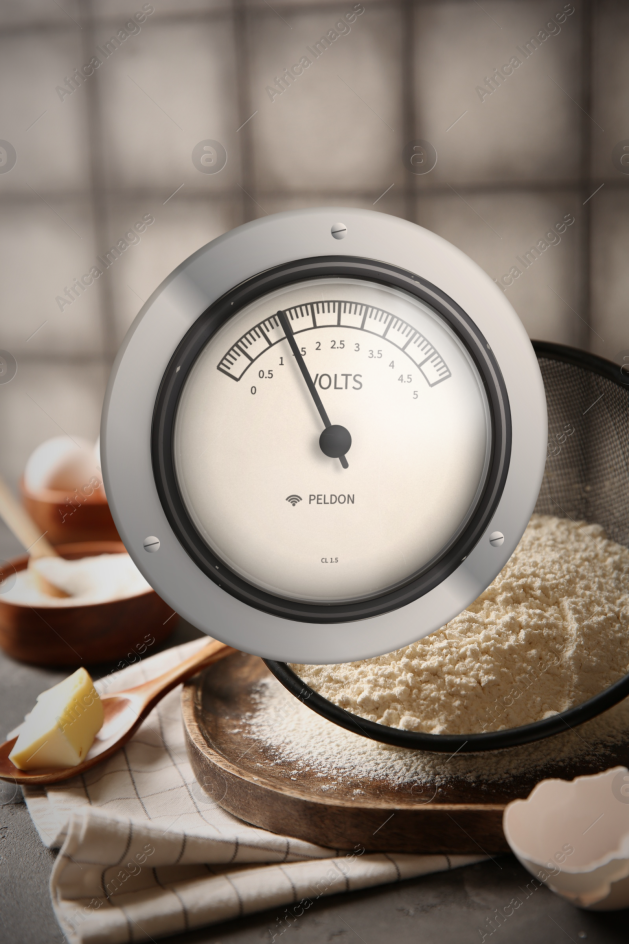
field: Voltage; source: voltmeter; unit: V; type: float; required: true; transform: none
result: 1.4 V
